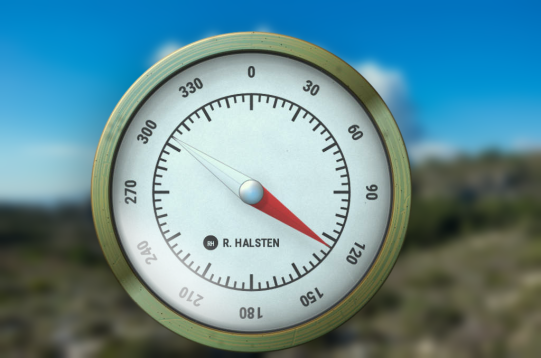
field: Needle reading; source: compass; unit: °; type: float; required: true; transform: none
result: 125 °
